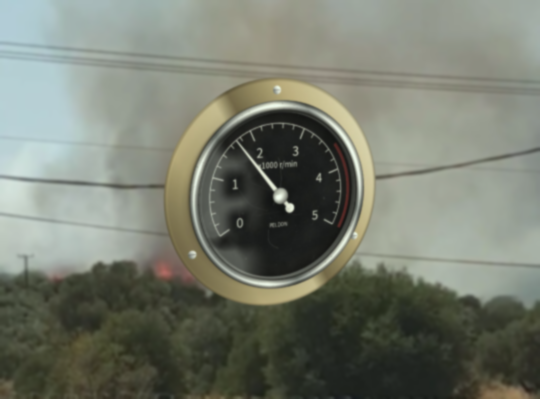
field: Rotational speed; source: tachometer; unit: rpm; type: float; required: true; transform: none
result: 1700 rpm
